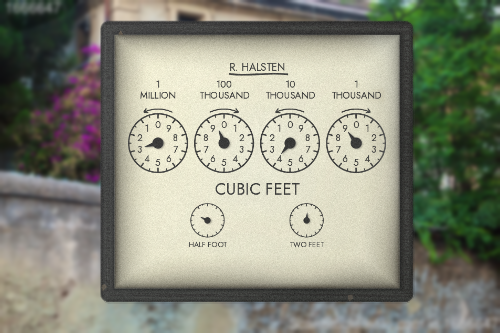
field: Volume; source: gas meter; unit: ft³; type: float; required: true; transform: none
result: 293900 ft³
